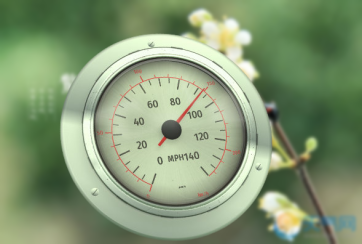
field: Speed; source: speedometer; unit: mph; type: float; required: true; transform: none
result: 92.5 mph
